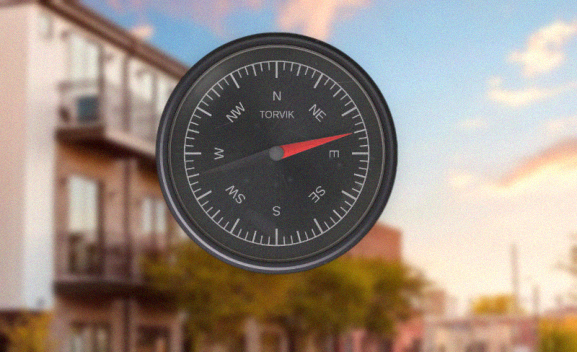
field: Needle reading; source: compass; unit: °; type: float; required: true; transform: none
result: 75 °
